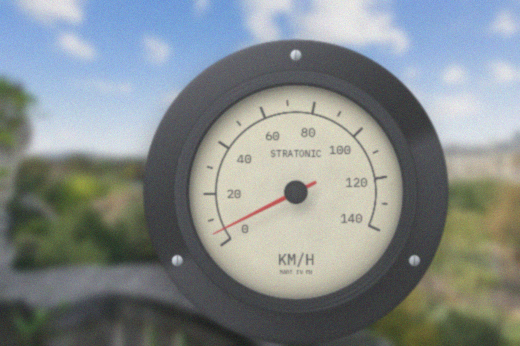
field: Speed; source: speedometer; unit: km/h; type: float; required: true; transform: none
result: 5 km/h
